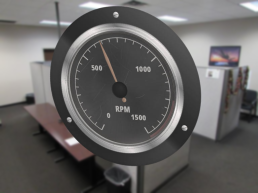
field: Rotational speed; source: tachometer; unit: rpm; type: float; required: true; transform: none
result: 650 rpm
